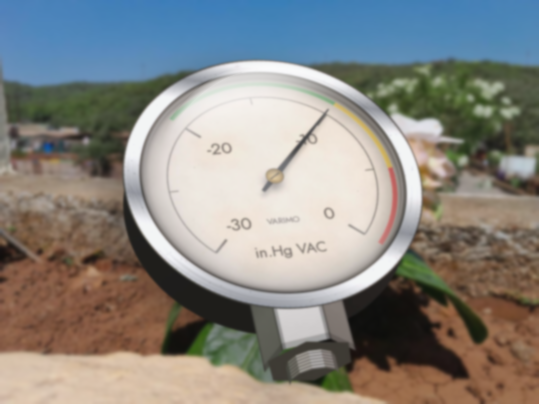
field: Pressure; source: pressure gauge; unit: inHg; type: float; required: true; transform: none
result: -10 inHg
